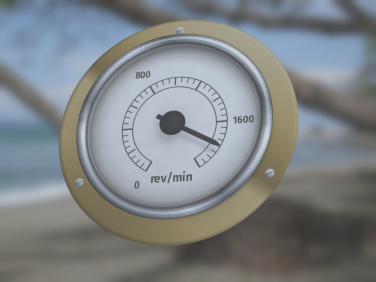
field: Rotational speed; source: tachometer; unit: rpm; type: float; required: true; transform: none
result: 1800 rpm
